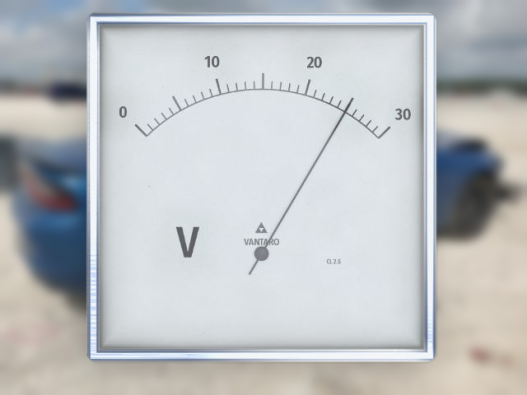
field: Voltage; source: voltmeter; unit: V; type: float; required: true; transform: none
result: 25 V
